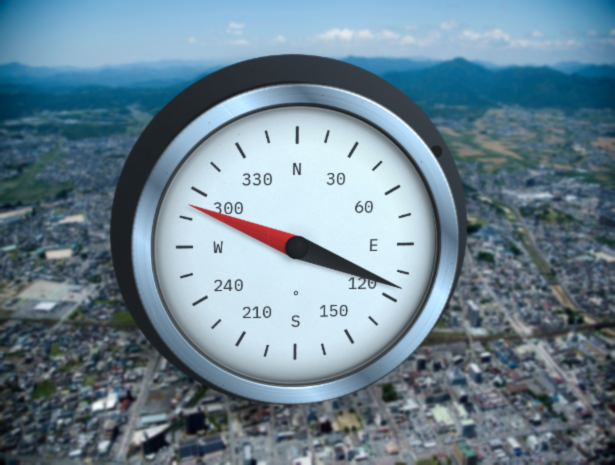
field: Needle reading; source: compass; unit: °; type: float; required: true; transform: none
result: 292.5 °
